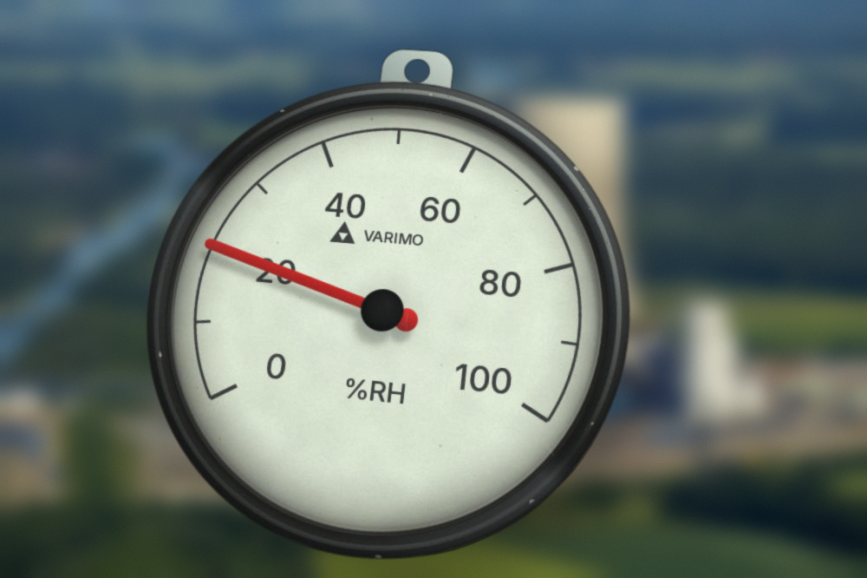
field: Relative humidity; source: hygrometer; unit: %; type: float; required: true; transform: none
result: 20 %
